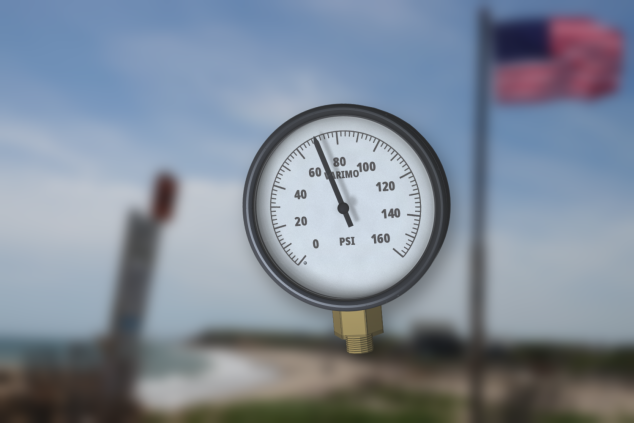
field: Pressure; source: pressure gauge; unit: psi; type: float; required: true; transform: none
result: 70 psi
